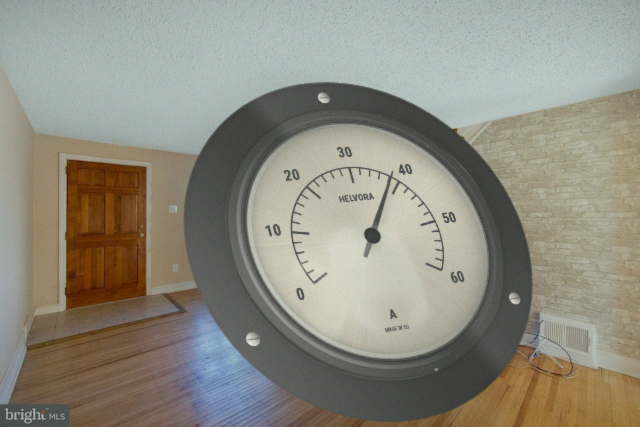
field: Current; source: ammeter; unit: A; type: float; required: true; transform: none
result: 38 A
